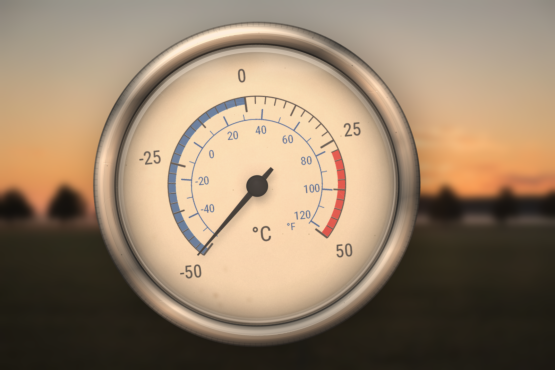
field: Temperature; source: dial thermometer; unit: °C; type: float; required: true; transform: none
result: -48.75 °C
